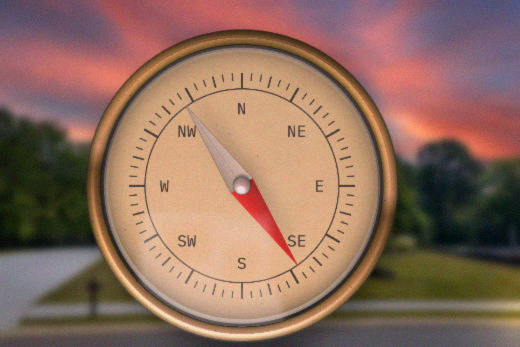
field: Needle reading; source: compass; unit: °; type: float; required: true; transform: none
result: 145 °
